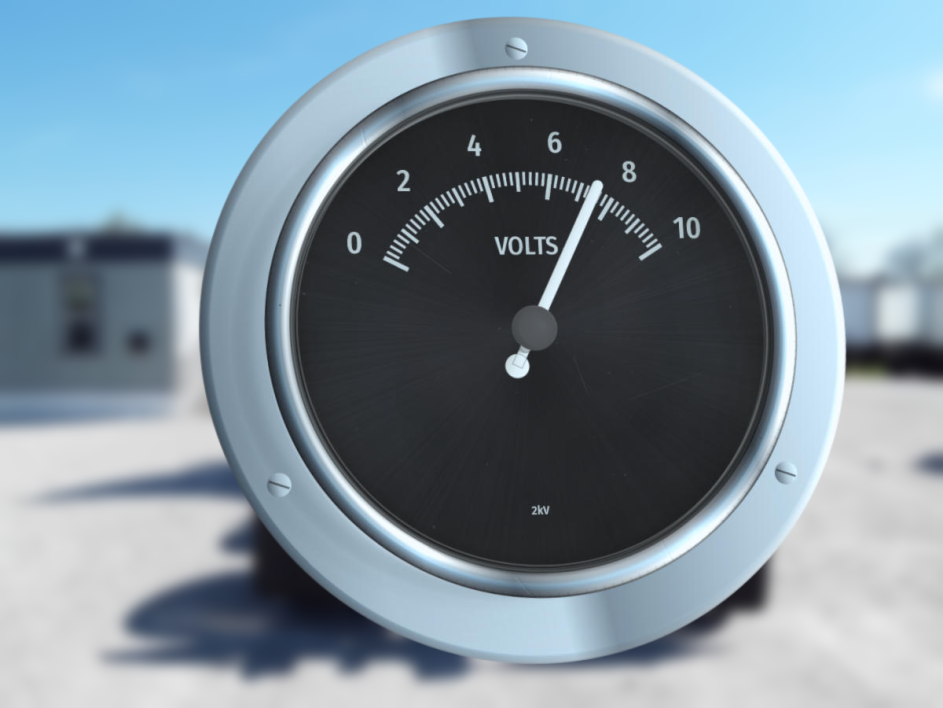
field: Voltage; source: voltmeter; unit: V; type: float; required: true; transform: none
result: 7.4 V
